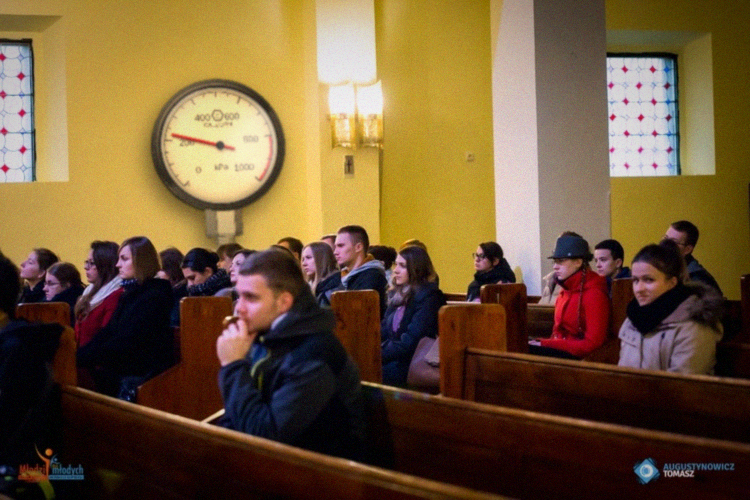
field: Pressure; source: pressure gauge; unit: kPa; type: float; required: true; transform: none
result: 225 kPa
